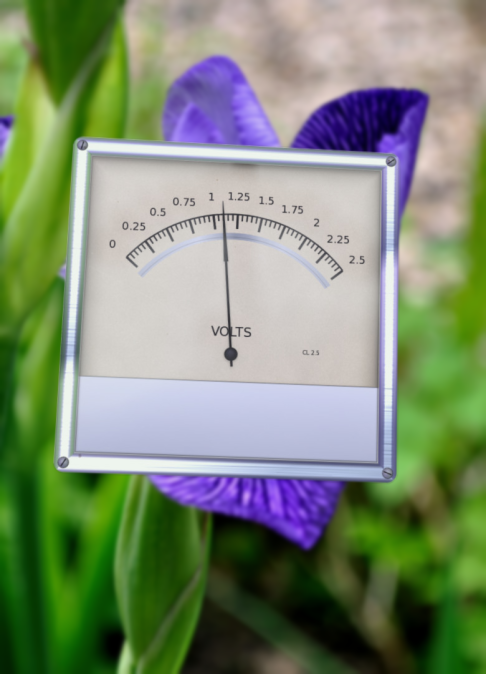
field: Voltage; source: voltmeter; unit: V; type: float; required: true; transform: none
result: 1.1 V
